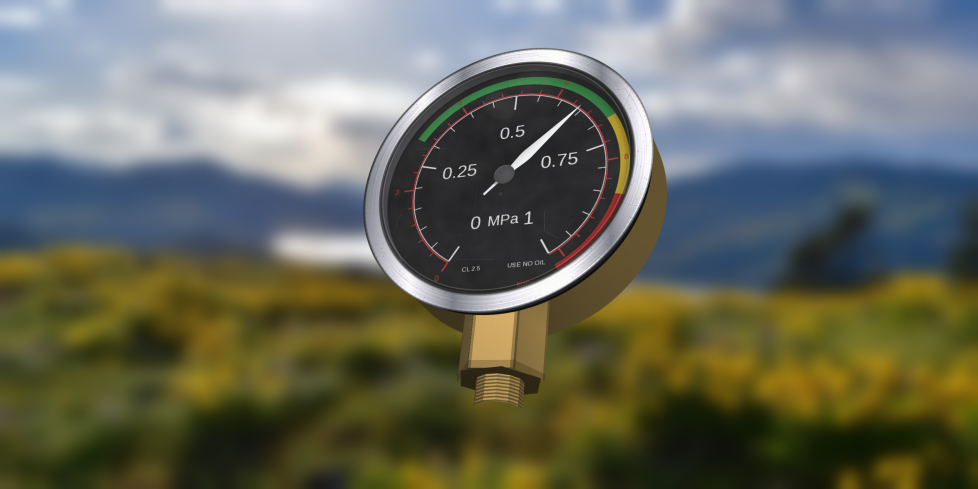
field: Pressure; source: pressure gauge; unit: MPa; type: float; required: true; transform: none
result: 0.65 MPa
